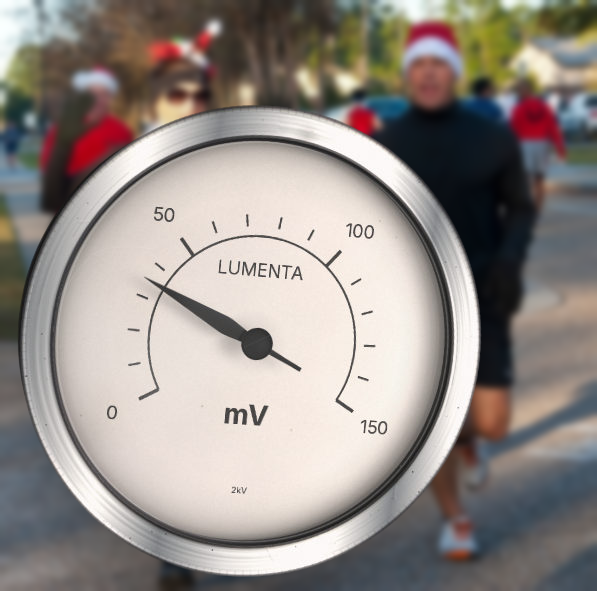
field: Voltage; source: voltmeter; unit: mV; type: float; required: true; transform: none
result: 35 mV
